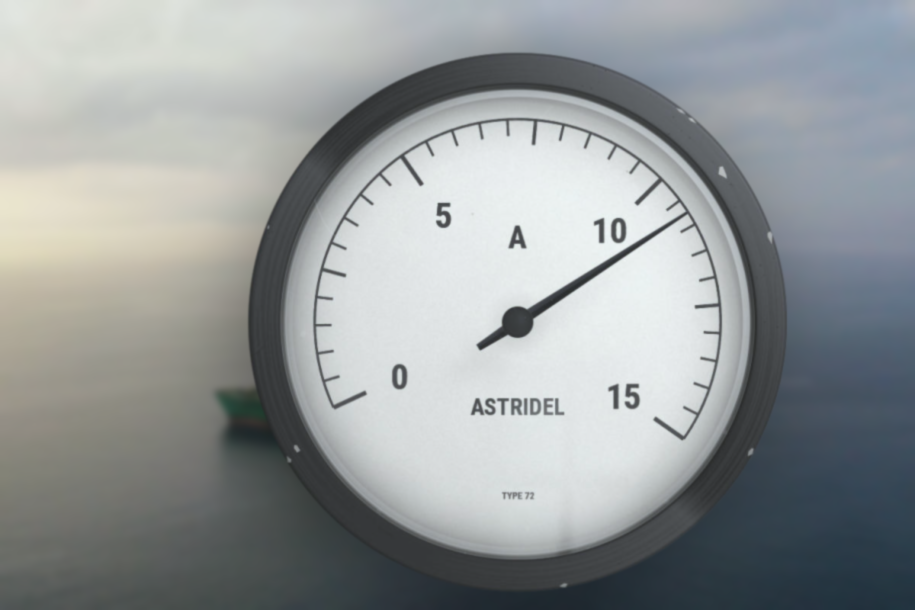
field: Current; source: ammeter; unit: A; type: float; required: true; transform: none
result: 10.75 A
